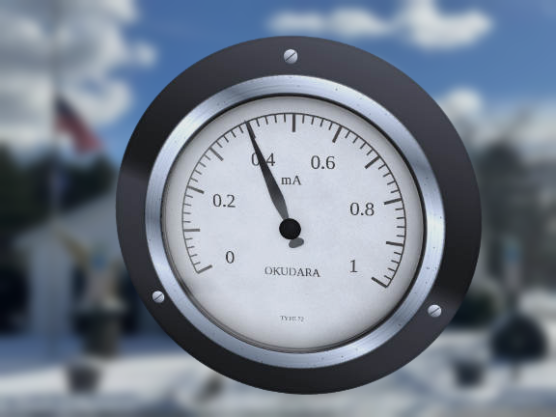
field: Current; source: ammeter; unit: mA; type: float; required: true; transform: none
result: 0.4 mA
